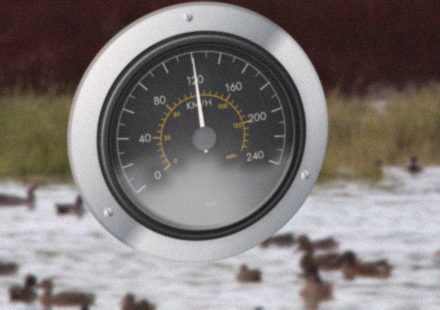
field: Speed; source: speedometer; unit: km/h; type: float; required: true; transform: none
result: 120 km/h
